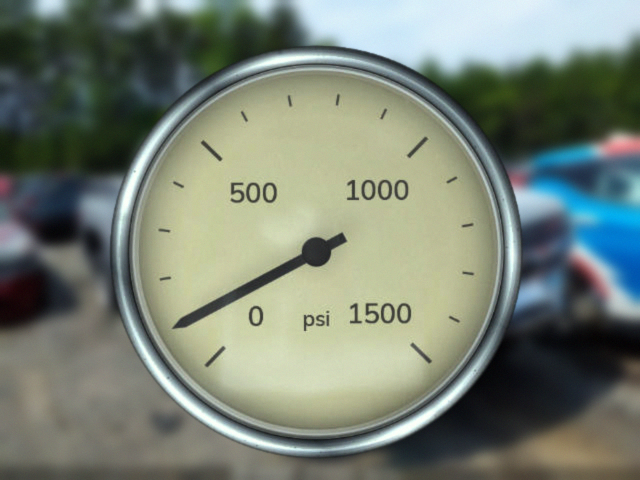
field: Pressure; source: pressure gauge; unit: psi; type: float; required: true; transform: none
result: 100 psi
